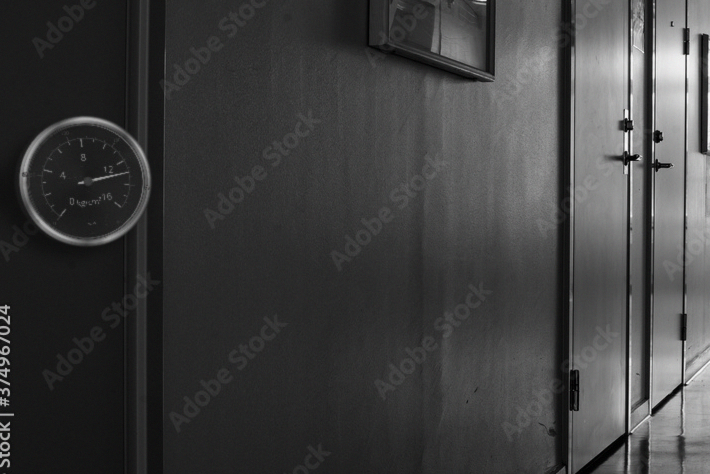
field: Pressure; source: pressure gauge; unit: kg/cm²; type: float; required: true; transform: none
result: 13 kg/cm²
